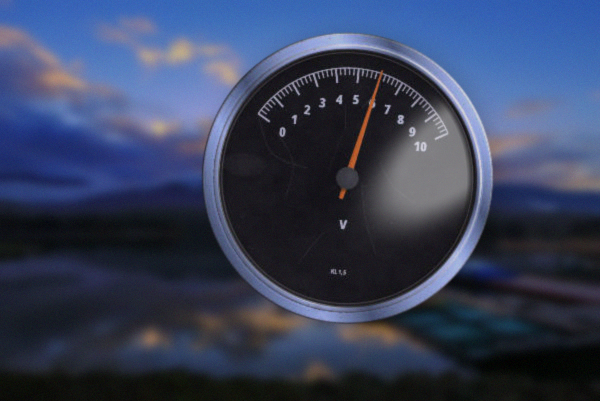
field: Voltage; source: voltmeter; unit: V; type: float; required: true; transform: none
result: 6 V
